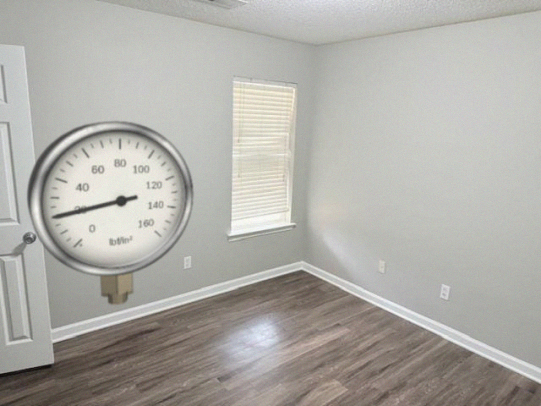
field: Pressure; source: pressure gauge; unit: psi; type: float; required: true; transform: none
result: 20 psi
